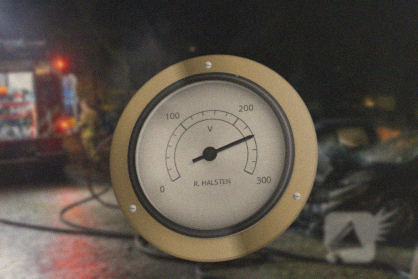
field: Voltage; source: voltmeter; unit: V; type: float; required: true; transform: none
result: 240 V
